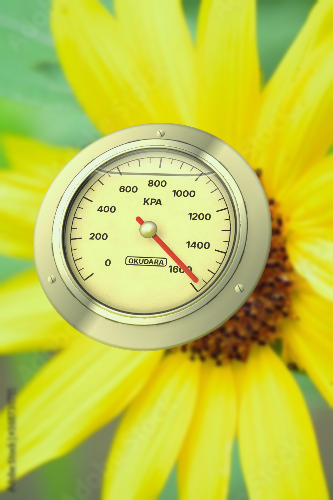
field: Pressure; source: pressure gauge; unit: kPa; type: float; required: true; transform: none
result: 1575 kPa
